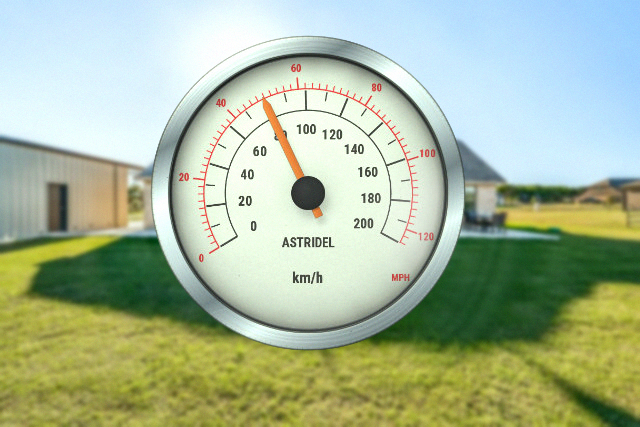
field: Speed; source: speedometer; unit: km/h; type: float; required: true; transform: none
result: 80 km/h
